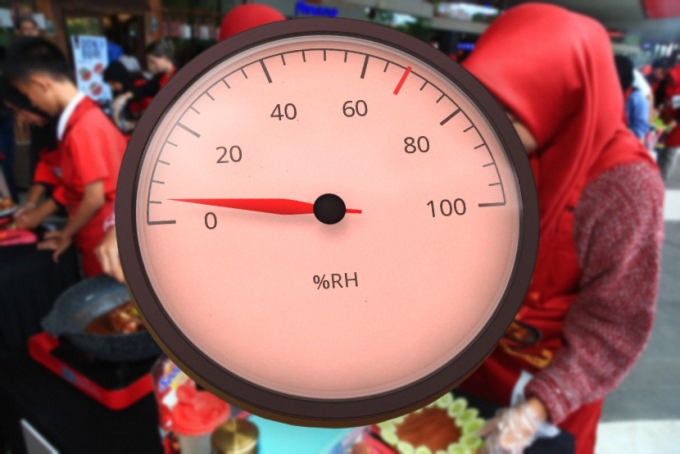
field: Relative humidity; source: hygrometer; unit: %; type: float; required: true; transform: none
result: 4 %
